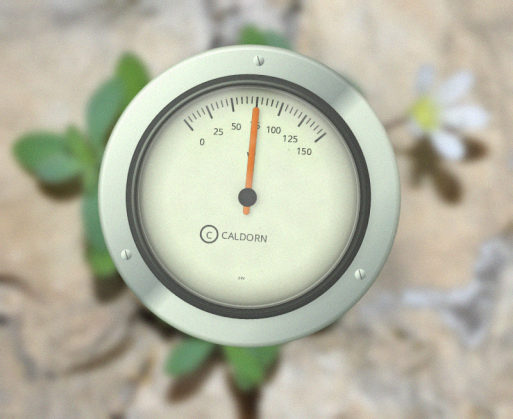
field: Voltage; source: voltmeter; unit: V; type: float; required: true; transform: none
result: 75 V
